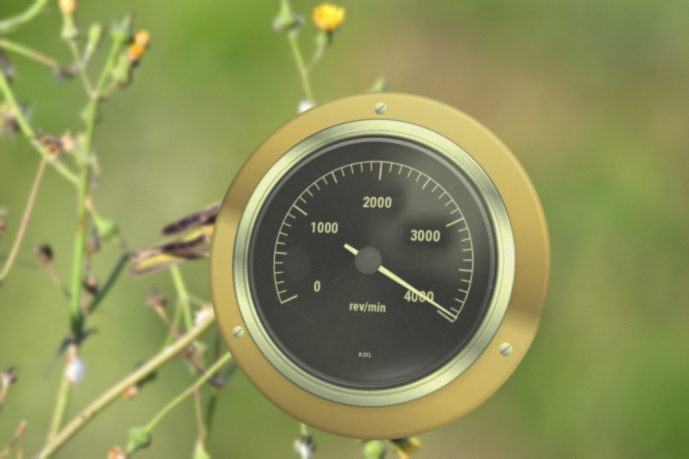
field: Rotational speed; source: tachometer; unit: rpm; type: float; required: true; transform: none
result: 3950 rpm
